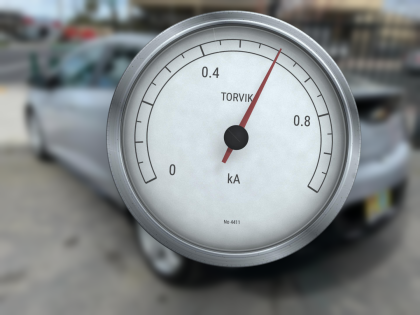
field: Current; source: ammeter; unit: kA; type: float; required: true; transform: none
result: 0.6 kA
